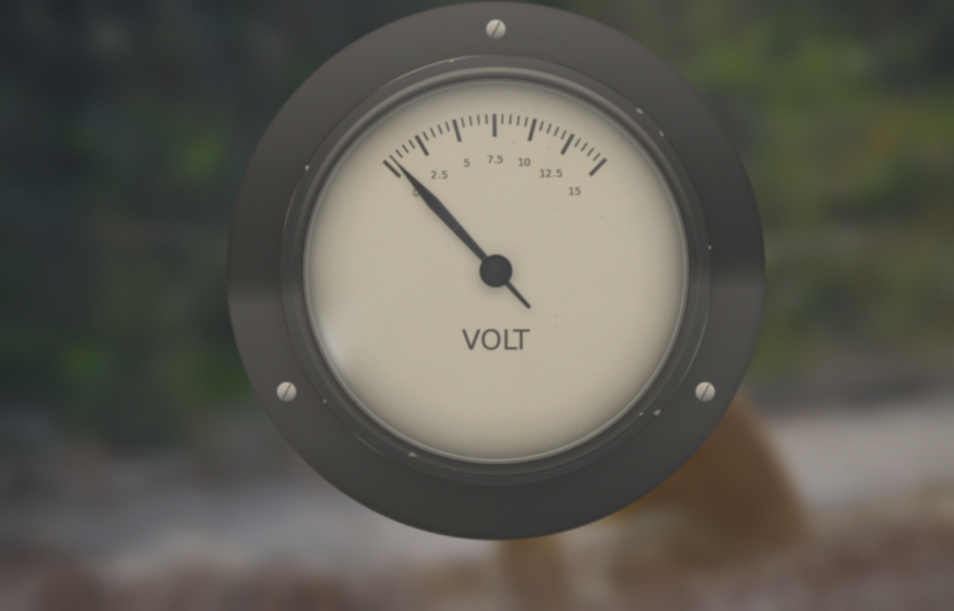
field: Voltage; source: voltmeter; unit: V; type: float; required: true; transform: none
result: 0.5 V
